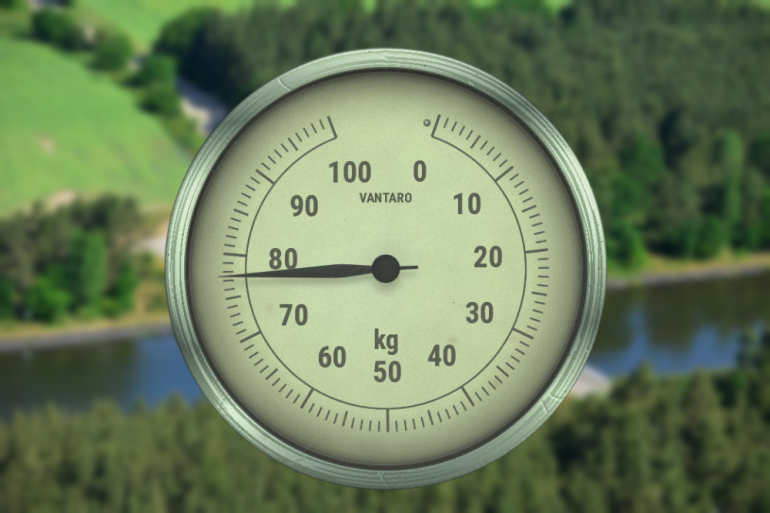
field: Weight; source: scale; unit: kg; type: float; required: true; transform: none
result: 77.5 kg
